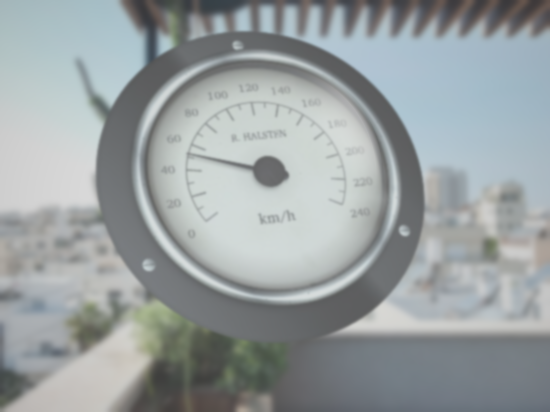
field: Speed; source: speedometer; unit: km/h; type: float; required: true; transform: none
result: 50 km/h
